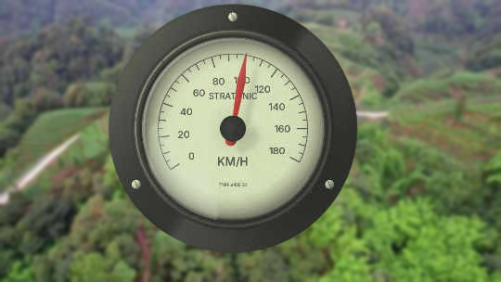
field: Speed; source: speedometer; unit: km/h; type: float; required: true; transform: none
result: 100 km/h
